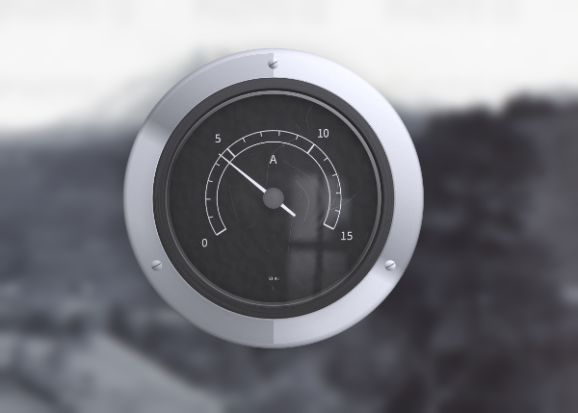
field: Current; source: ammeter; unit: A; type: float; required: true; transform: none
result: 4.5 A
